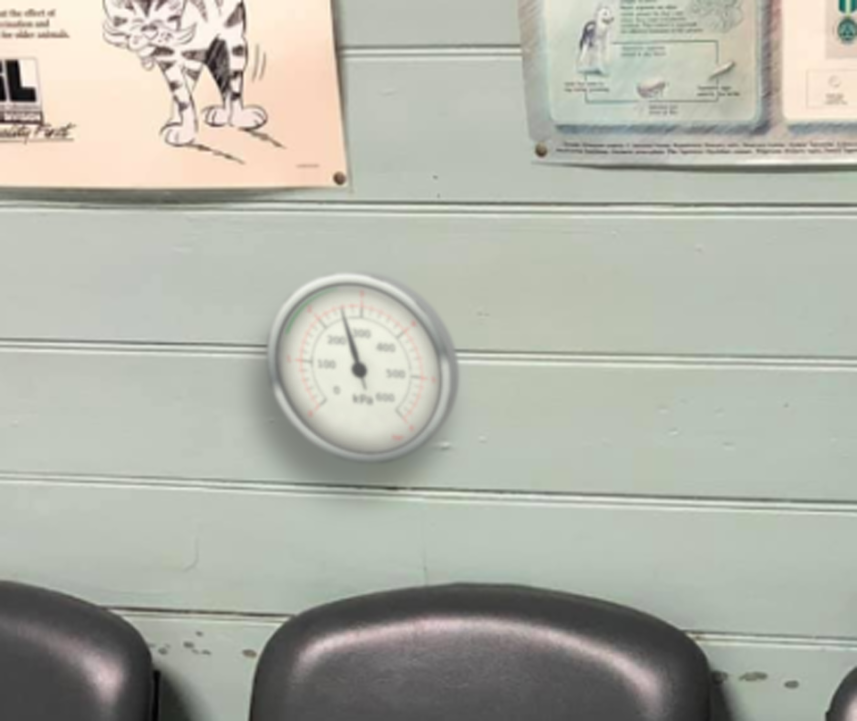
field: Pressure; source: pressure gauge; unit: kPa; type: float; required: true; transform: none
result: 260 kPa
